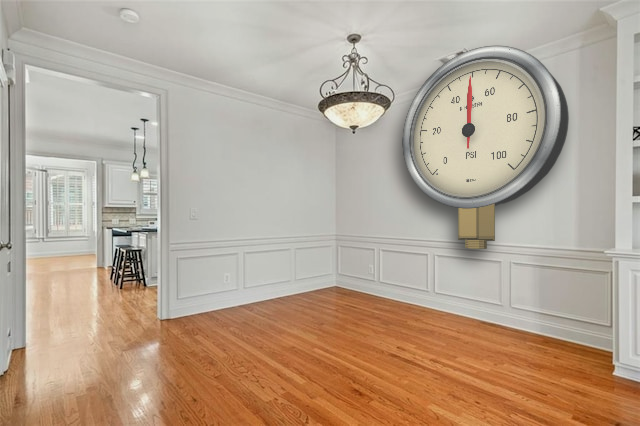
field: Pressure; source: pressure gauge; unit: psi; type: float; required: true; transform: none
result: 50 psi
